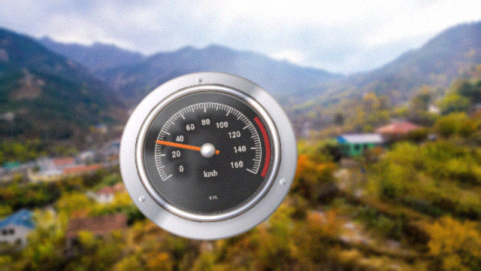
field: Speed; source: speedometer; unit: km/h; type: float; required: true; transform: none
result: 30 km/h
